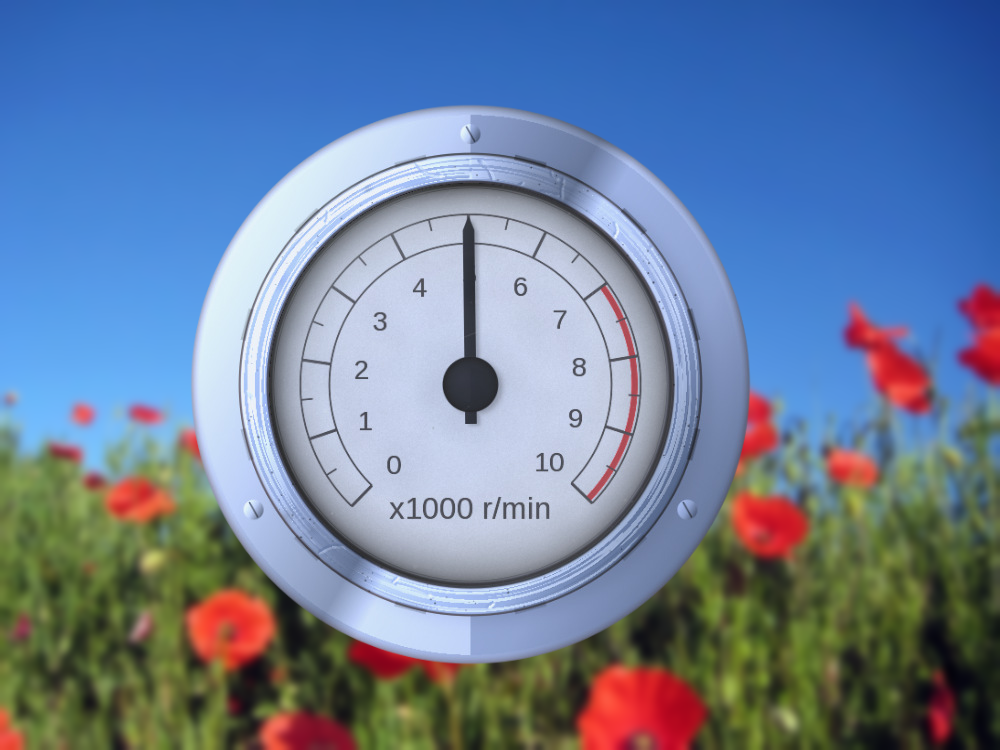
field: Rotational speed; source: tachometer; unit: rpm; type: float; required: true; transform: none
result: 5000 rpm
